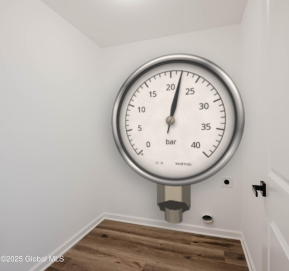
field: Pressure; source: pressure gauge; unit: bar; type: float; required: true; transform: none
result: 22 bar
